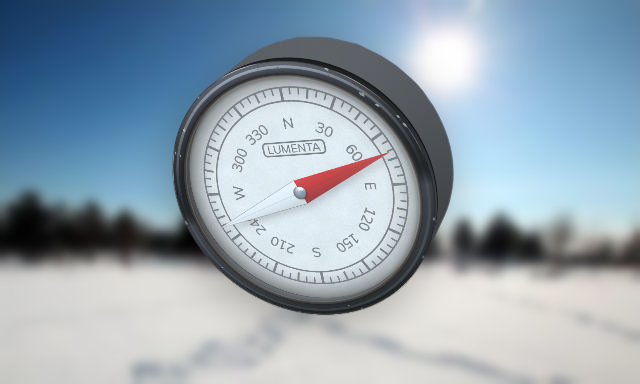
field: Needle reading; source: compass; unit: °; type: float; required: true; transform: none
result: 70 °
